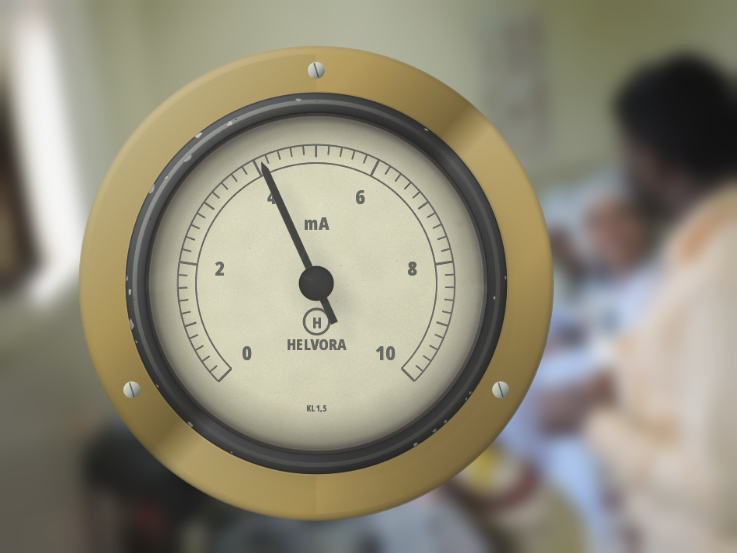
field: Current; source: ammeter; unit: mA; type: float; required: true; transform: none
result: 4.1 mA
